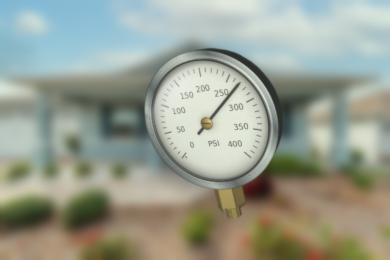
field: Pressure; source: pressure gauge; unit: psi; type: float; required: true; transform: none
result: 270 psi
